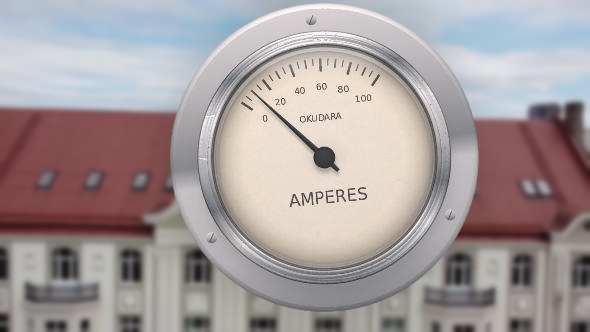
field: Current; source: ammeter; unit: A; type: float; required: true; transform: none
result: 10 A
